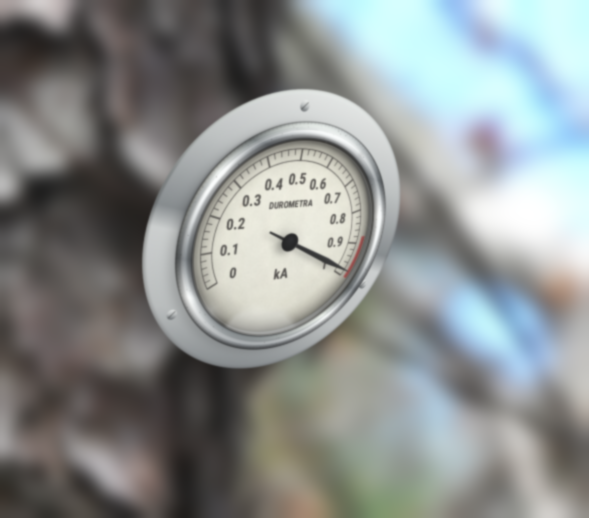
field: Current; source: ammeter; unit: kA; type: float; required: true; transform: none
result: 0.98 kA
